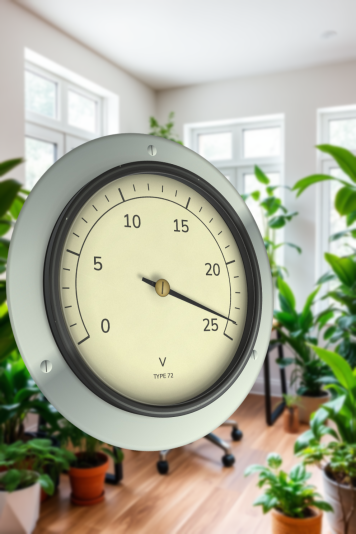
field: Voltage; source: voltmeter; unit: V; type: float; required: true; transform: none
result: 24 V
